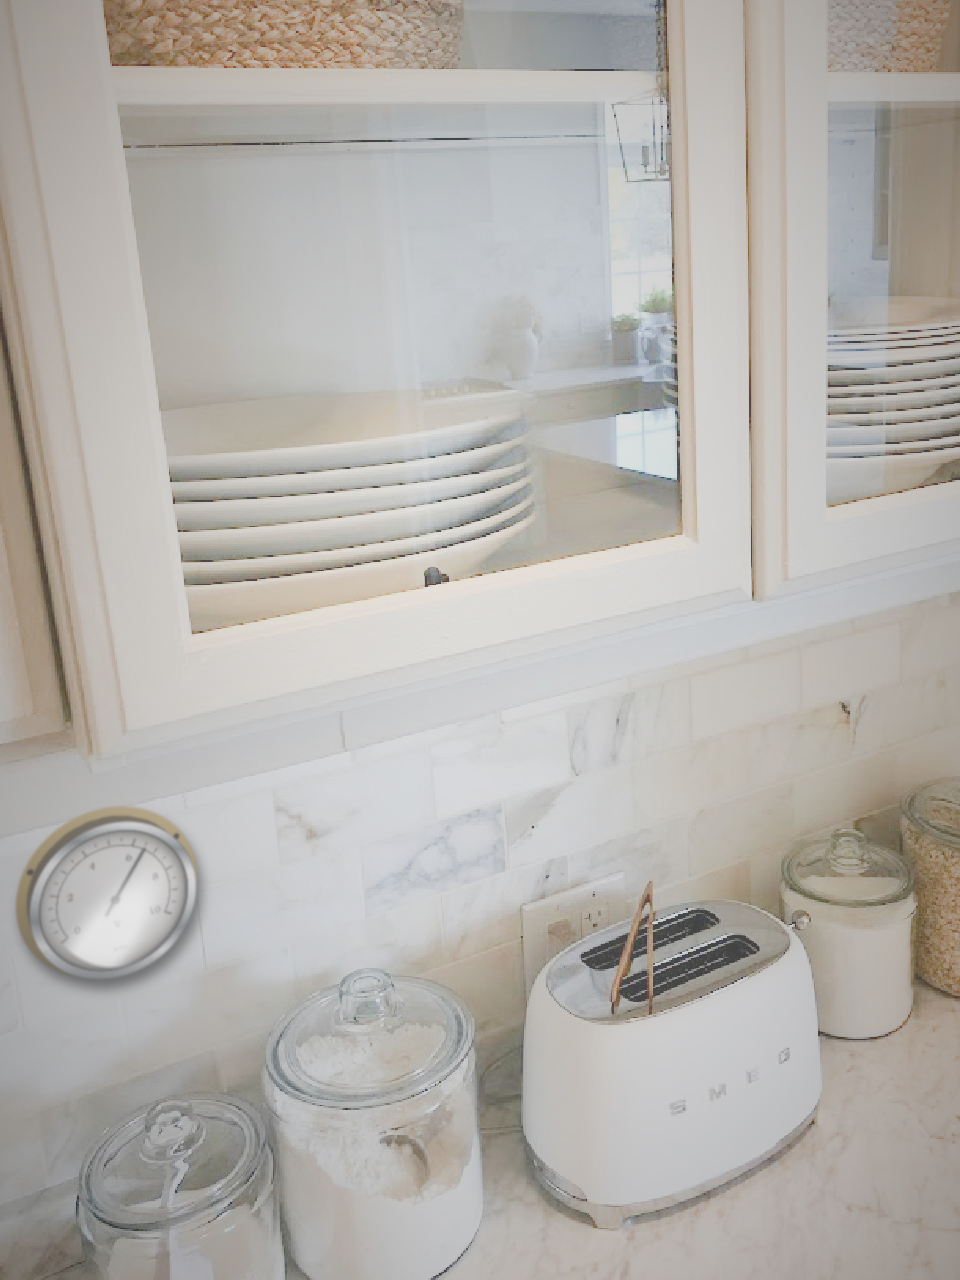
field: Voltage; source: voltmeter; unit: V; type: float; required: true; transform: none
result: 6.5 V
